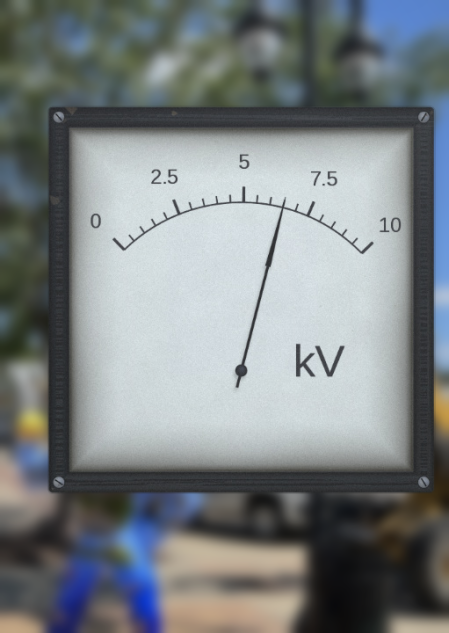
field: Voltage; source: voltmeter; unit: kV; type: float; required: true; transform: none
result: 6.5 kV
